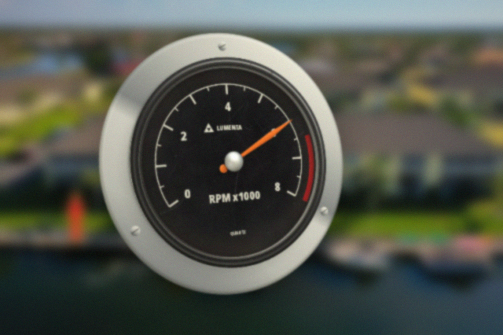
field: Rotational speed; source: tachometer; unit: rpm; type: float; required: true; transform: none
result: 6000 rpm
